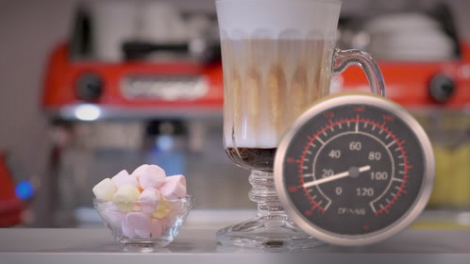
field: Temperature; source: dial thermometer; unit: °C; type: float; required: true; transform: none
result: 16 °C
